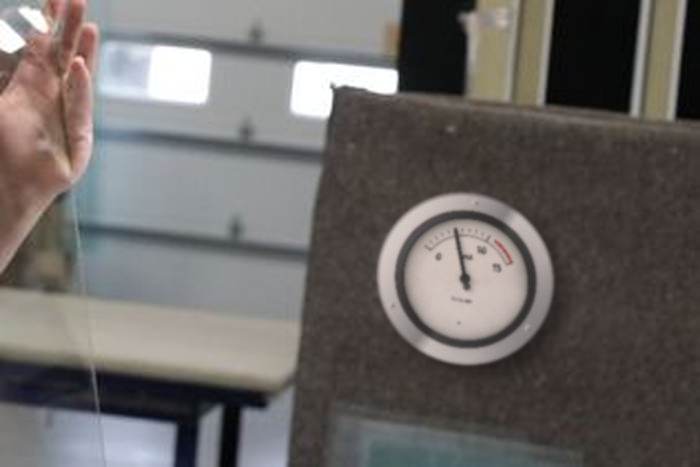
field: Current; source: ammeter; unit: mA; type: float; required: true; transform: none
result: 5 mA
